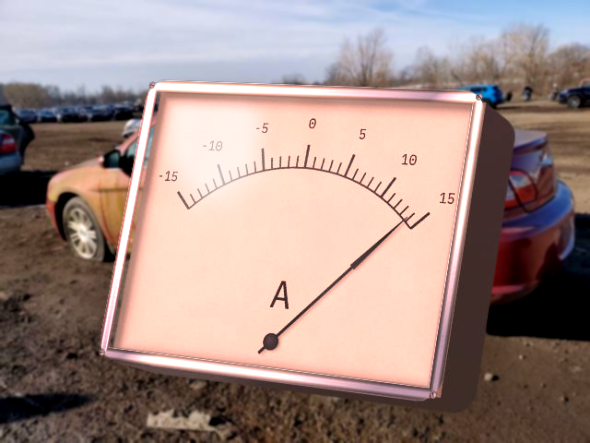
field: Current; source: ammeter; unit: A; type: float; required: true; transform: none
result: 14 A
